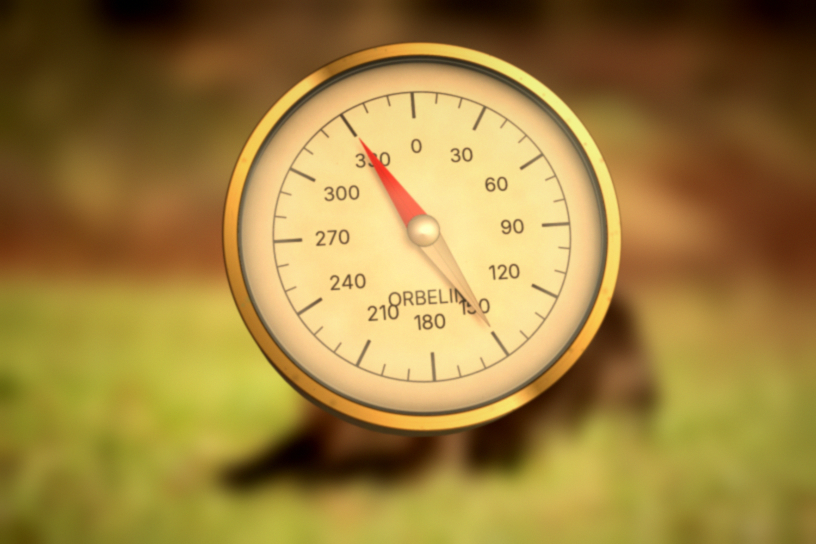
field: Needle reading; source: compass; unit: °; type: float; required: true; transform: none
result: 330 °
